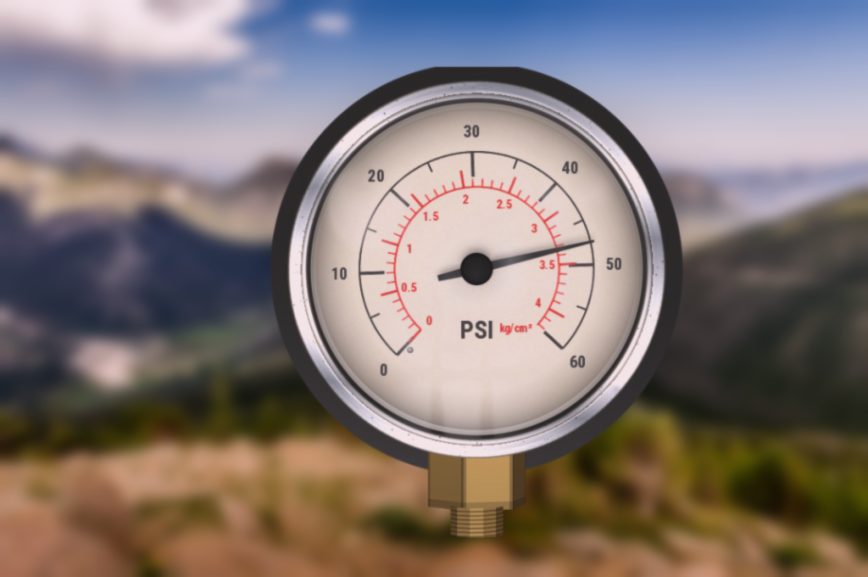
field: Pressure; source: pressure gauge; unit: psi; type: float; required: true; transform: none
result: 47.5 psi
